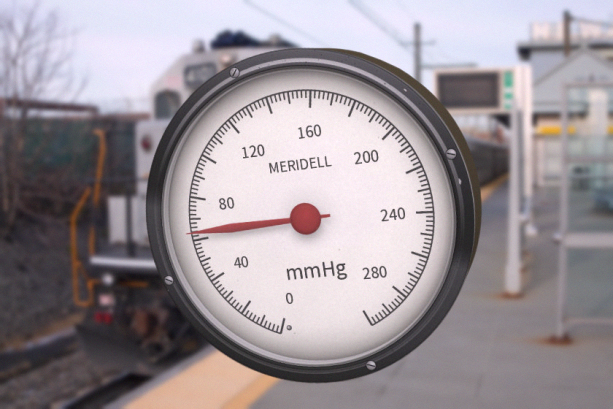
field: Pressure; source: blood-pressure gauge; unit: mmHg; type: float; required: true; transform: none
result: 64 mmHg
